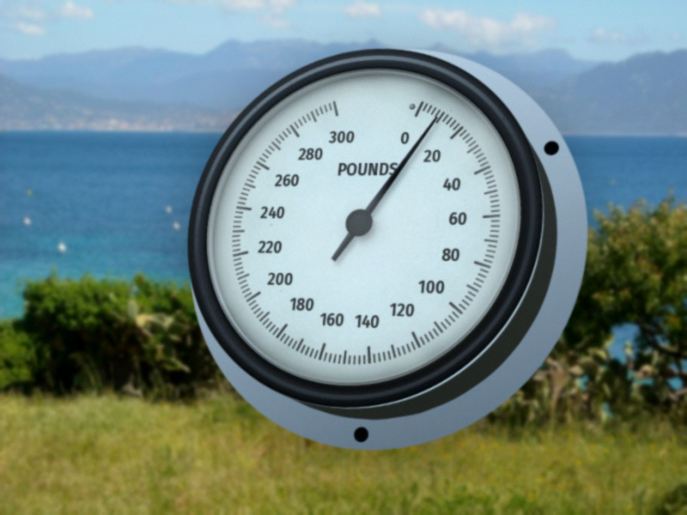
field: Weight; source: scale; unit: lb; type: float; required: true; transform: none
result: 10 lb
